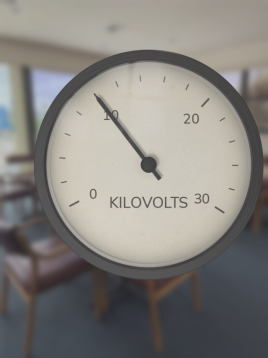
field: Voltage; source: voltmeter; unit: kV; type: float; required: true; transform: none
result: 10 kV
